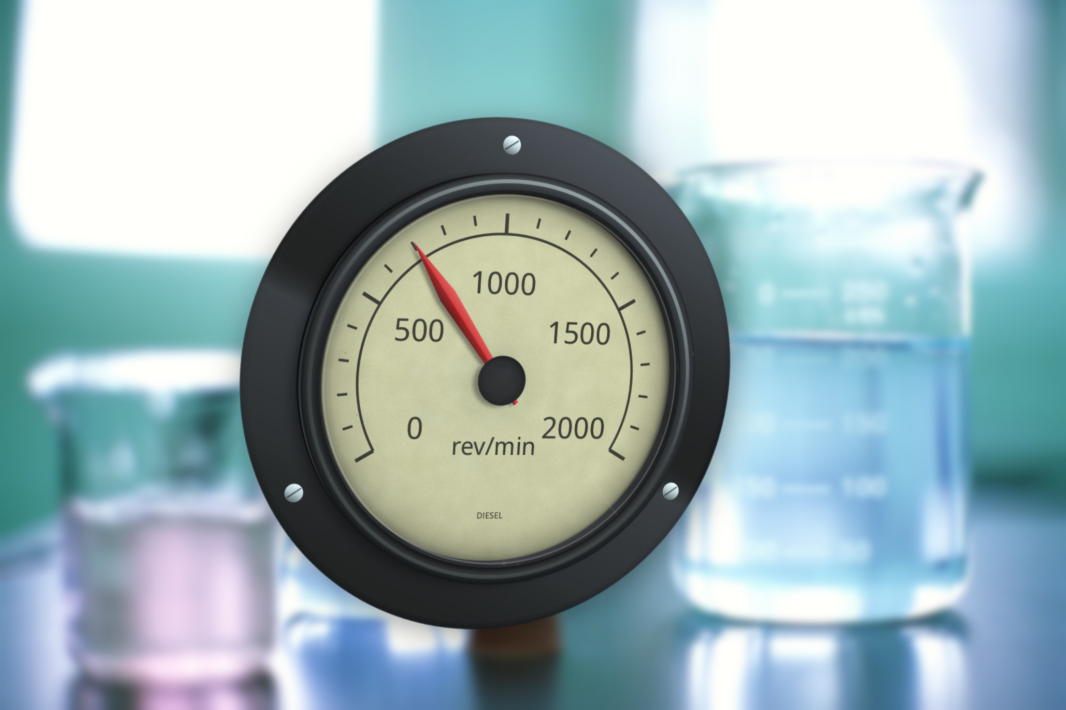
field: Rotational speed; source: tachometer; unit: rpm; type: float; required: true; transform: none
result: 700 rpm
